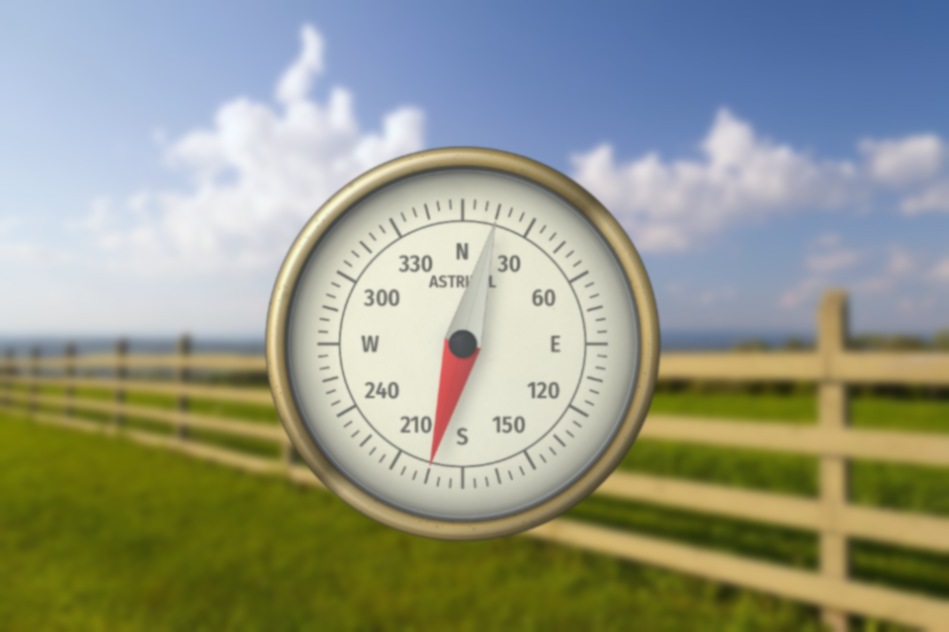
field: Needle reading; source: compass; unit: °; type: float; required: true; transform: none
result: 195 °
